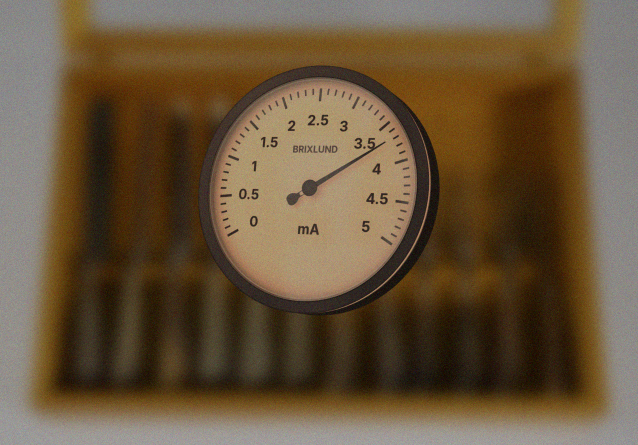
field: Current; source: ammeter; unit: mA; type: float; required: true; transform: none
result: 3.7 mA
